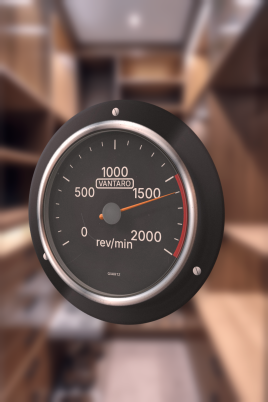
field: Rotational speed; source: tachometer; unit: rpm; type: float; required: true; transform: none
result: 1600 rpm
